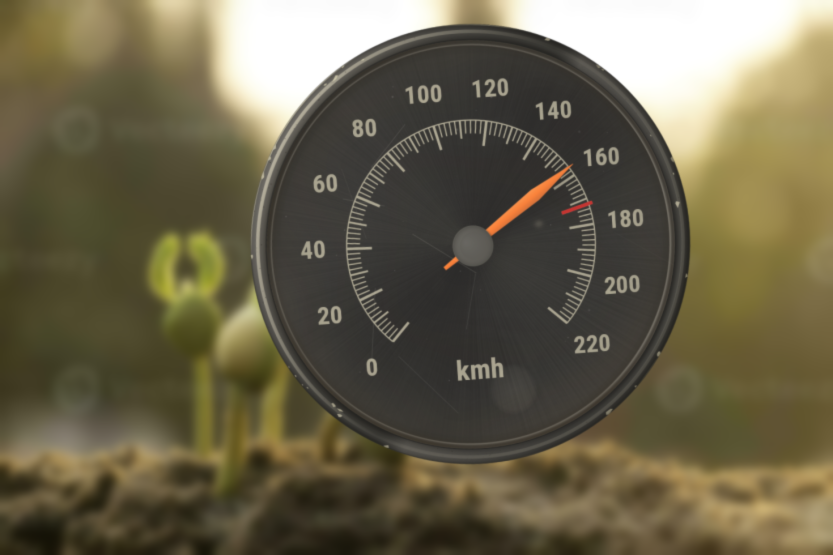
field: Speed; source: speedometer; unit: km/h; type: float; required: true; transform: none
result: 156 km/h
